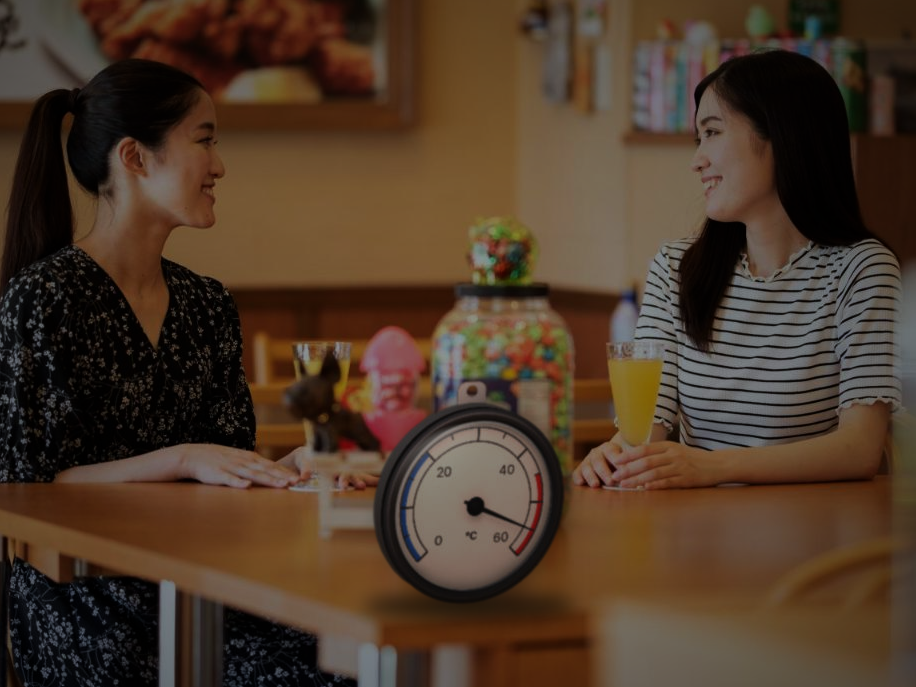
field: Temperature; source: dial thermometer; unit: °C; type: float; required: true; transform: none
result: 55 °C
